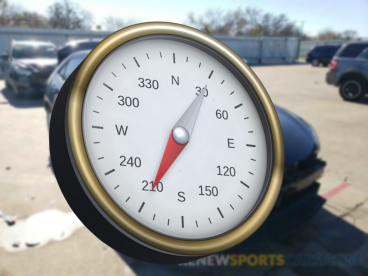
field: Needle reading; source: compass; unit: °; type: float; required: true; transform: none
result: 210 °
